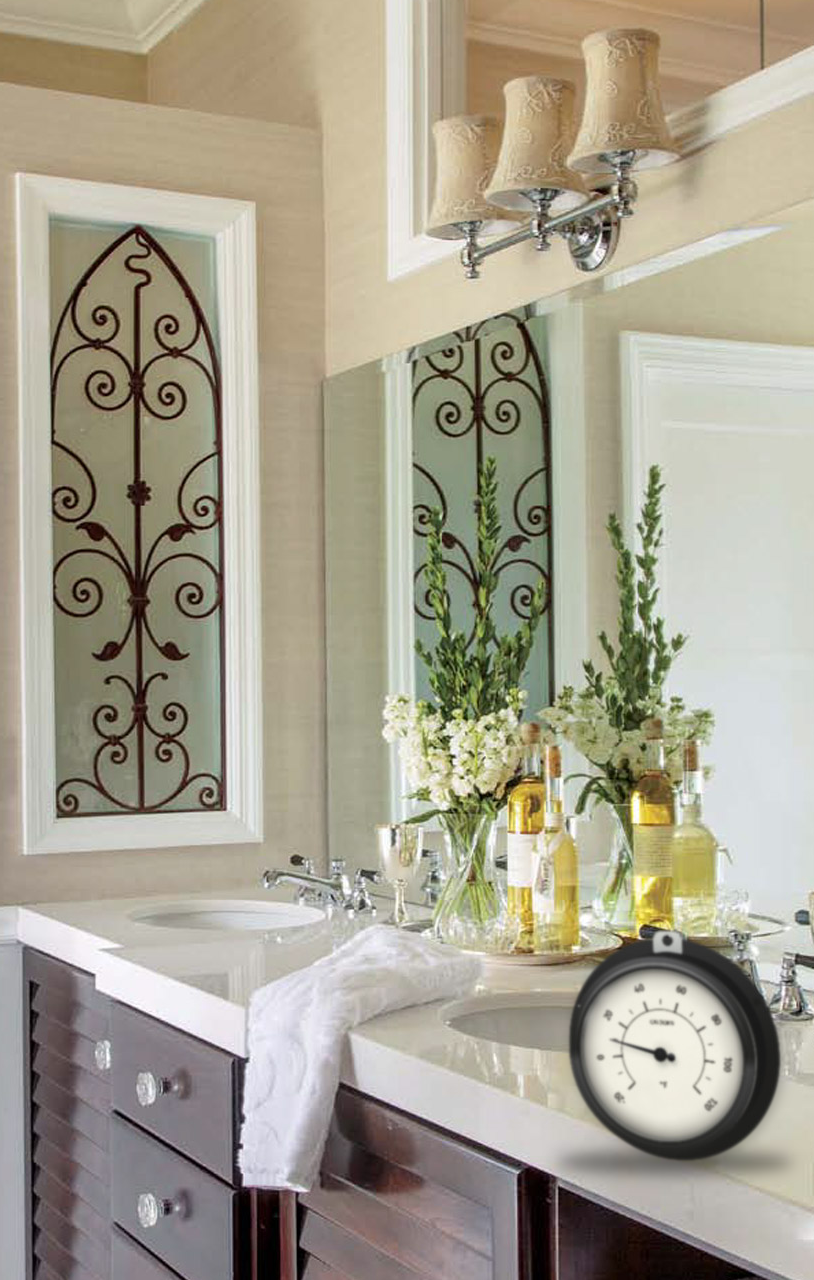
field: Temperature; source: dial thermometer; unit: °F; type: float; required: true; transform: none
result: 10 °F
